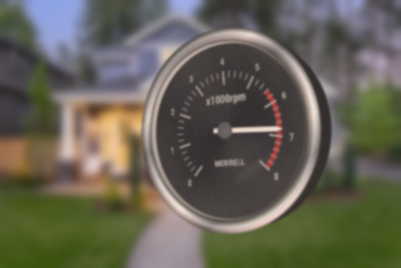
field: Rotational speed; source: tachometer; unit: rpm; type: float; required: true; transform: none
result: 6800 rpm
